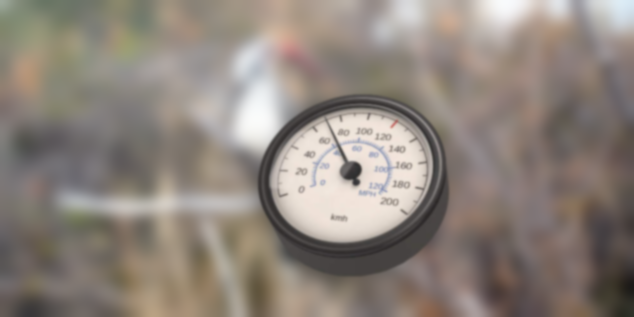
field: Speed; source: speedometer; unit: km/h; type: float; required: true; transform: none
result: 70 km/h
